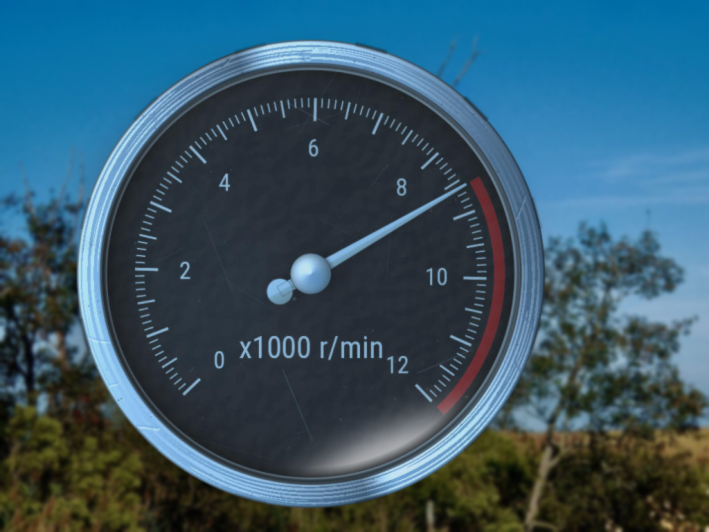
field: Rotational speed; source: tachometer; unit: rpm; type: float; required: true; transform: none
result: 8600 rpm
